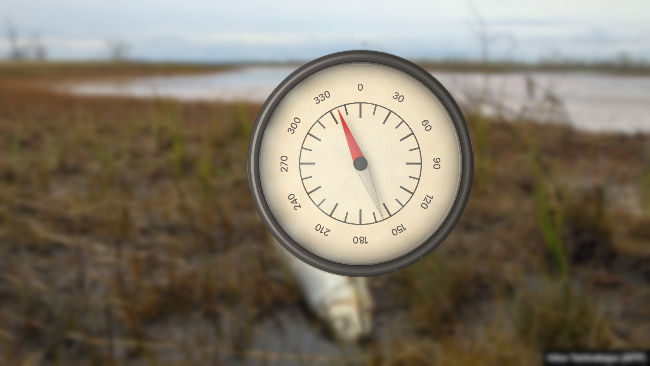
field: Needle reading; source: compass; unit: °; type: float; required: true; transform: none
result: 337.5 °
